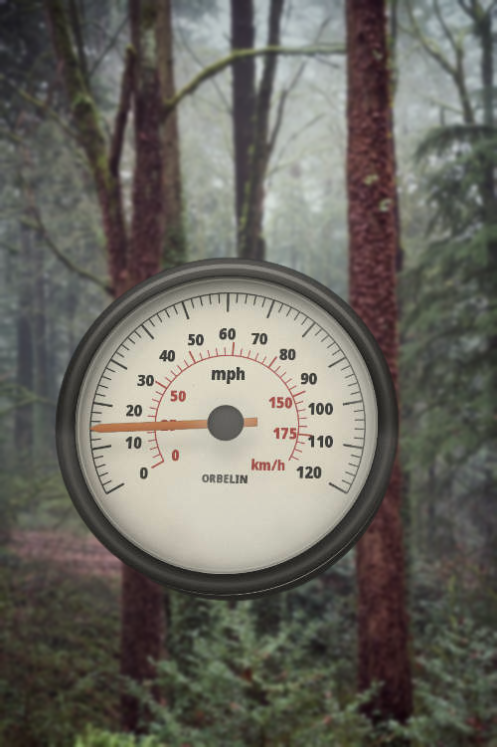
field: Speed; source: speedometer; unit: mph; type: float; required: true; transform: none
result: 14 mph
